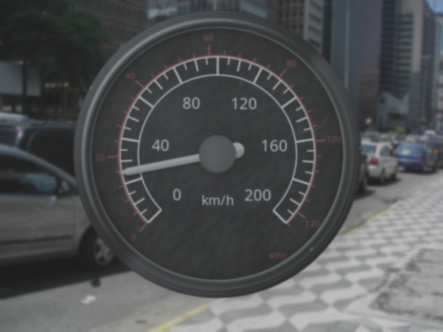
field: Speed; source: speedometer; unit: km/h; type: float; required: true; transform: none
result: 25 km/h
